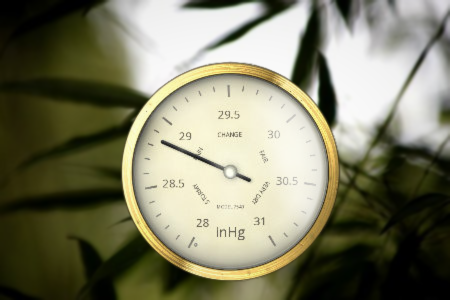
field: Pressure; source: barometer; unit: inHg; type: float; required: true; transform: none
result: 28.85 inHg
